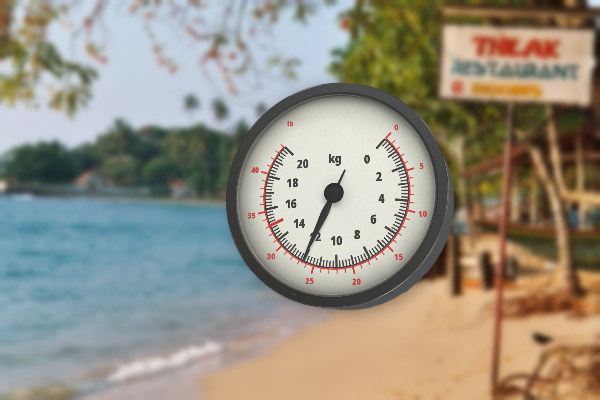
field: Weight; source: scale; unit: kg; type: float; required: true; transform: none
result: 12 kg
